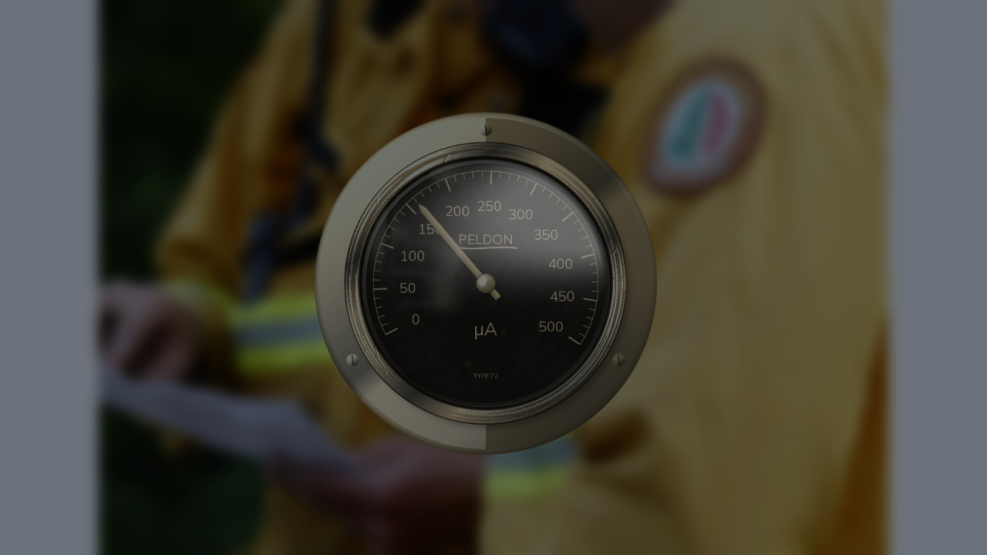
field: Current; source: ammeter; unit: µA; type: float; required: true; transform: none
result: 160 µA
